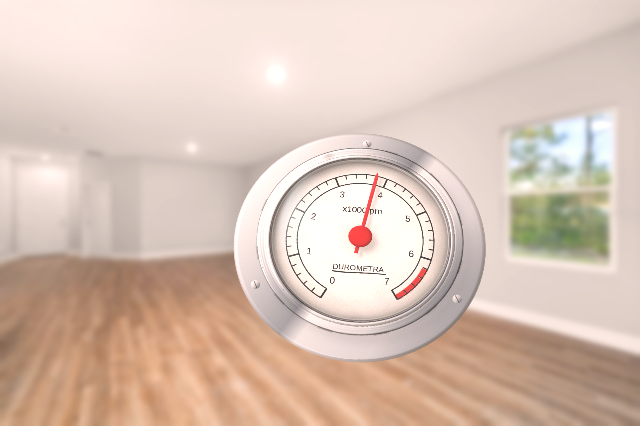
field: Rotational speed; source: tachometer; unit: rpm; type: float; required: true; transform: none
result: 3800 rpm
